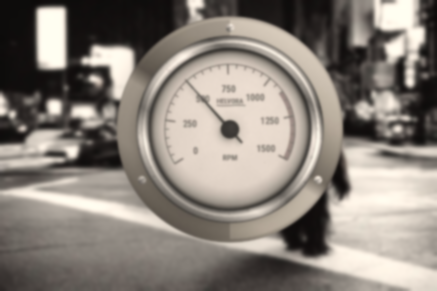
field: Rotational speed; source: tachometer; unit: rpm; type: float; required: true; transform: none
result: 500 rpm
